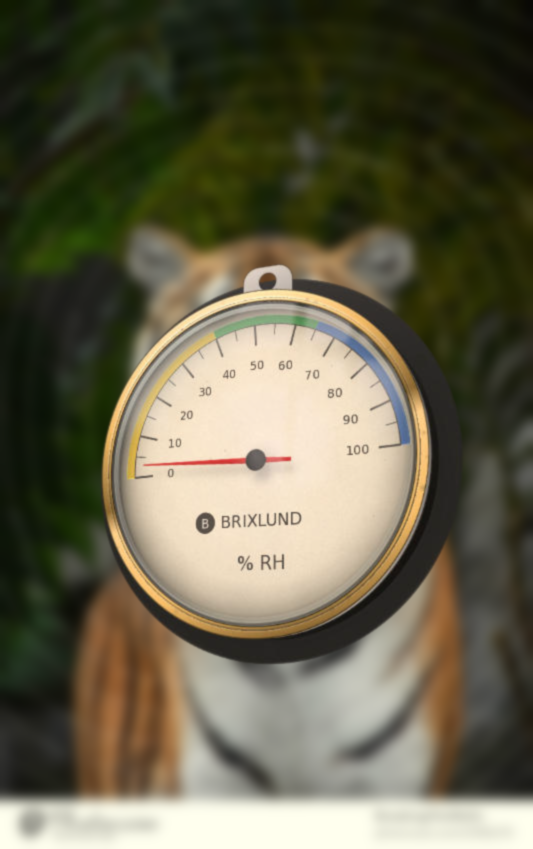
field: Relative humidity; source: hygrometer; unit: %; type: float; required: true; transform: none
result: 2.5 %
